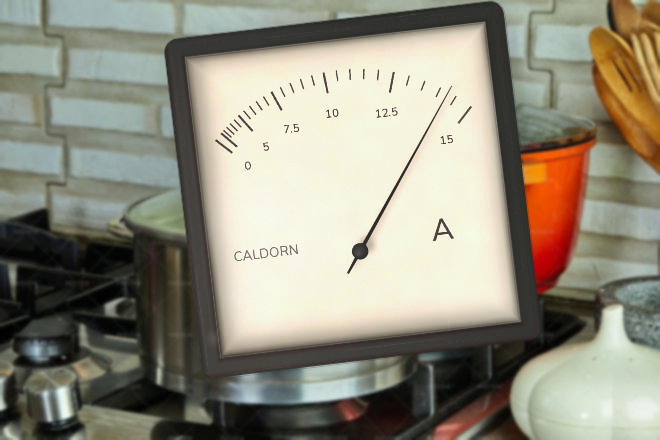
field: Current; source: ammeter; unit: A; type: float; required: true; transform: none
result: 14.25 A
